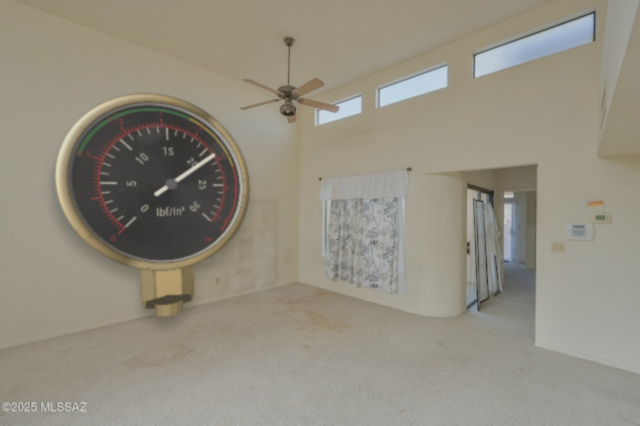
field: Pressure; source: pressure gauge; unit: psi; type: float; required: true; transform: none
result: 21 psi
